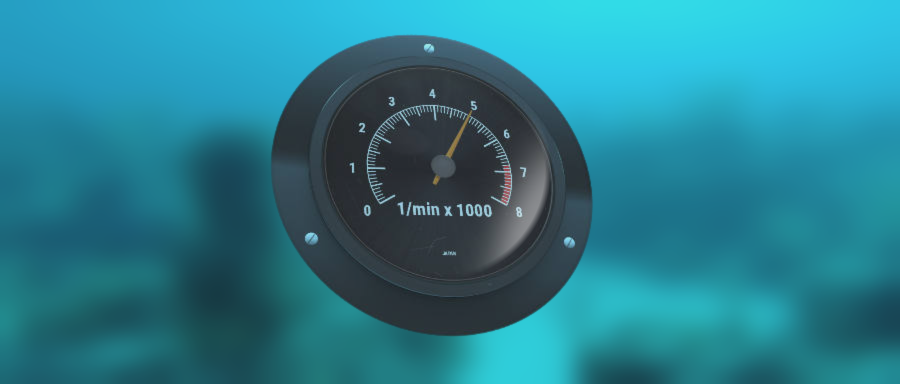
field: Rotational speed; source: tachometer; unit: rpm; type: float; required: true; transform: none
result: 5000 rpm
